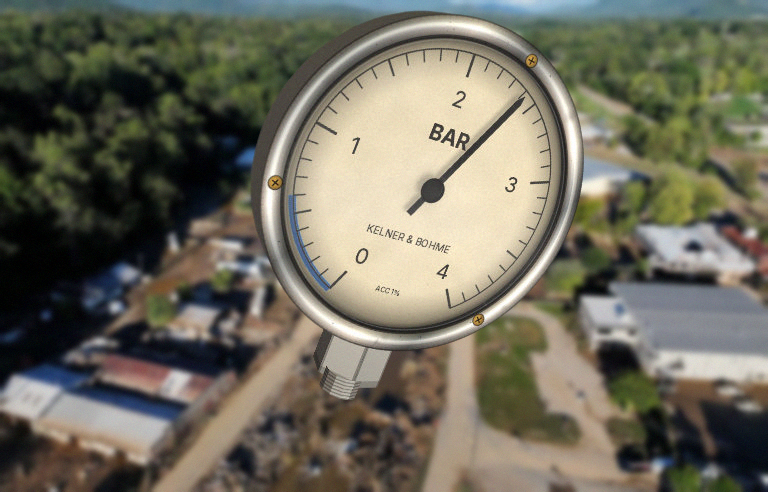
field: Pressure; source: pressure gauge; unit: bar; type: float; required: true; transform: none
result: 2.4 bar
